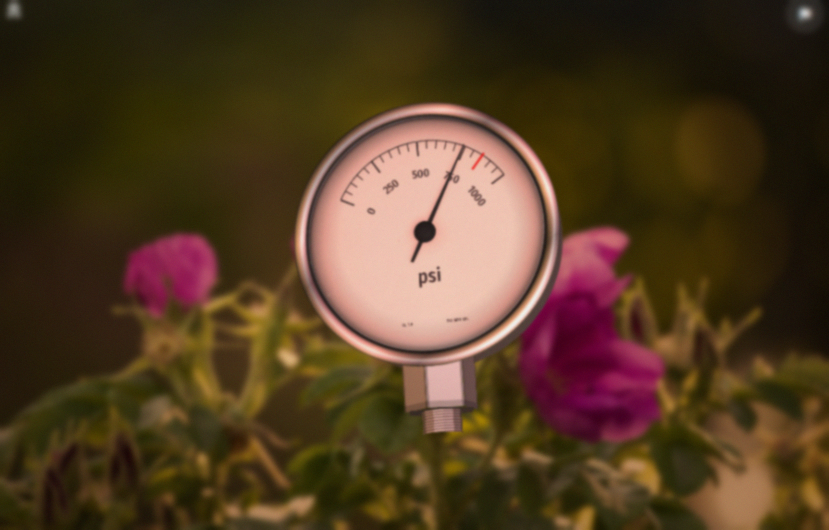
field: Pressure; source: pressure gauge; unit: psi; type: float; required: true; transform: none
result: 750 psi
